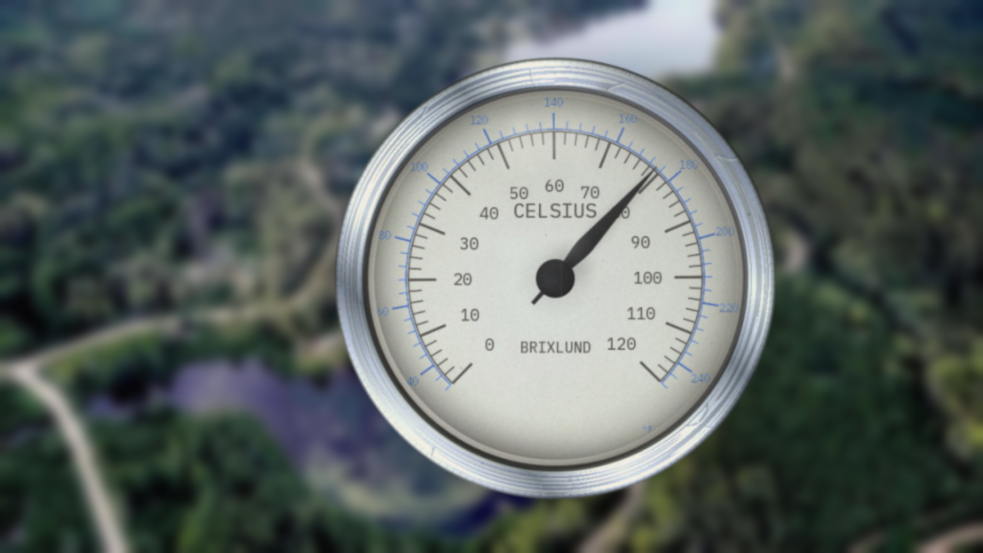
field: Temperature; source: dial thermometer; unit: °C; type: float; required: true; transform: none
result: 79 °C
